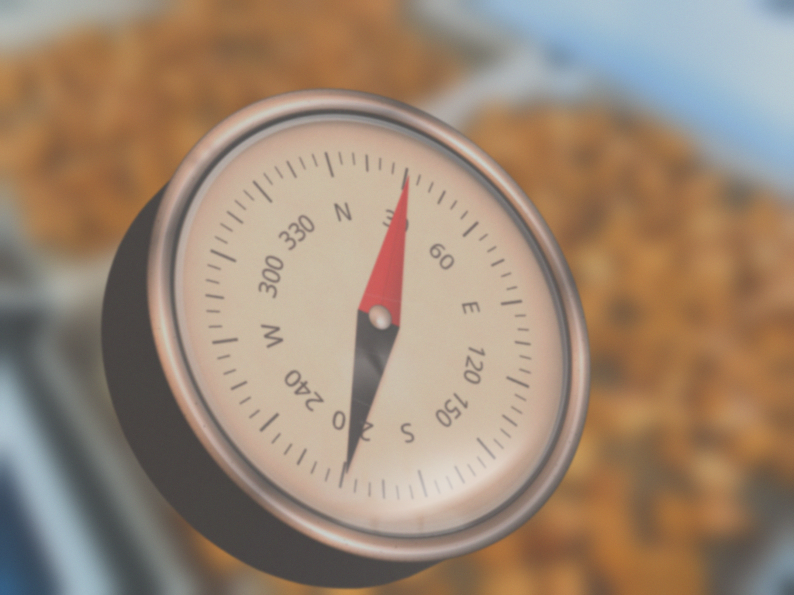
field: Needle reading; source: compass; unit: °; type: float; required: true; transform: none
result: 30 °
